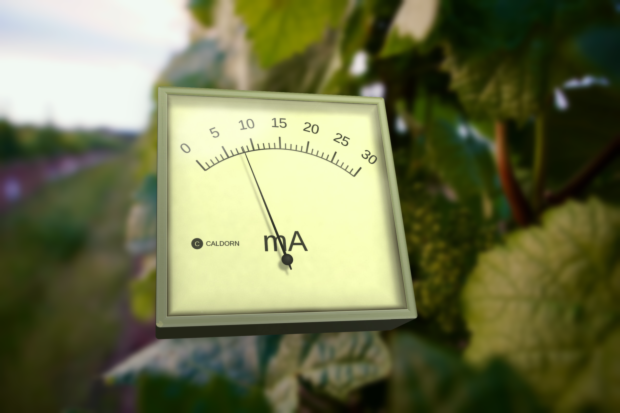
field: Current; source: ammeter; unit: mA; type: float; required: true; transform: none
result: 8 mA
